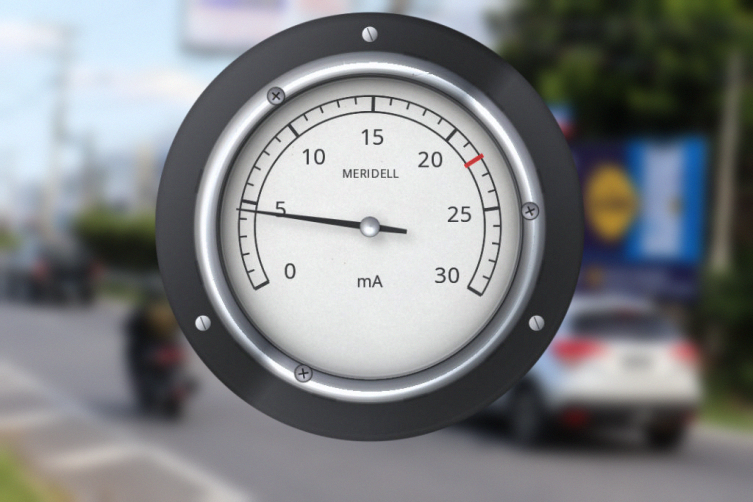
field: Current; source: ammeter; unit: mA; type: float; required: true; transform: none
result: 4.5 mA
